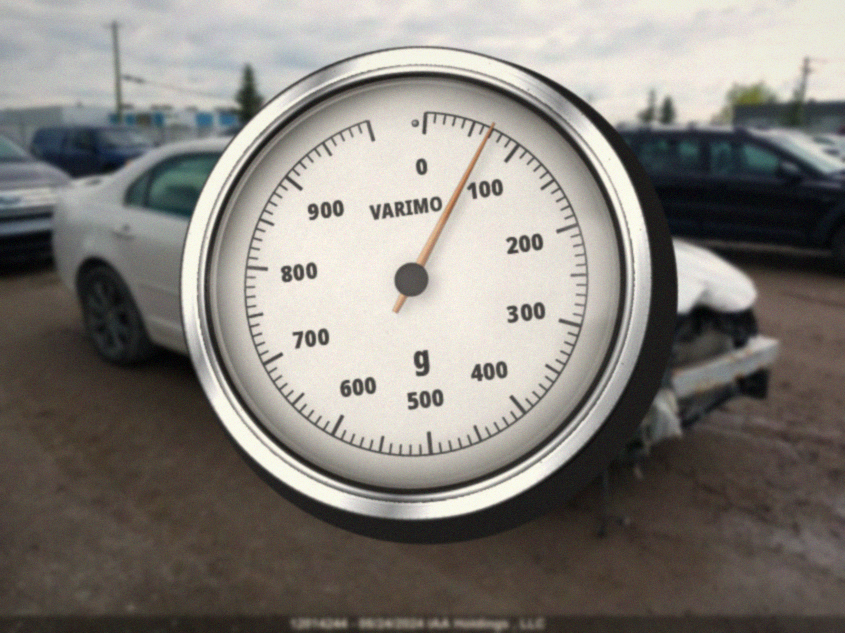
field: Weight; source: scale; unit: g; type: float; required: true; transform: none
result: 70 g
